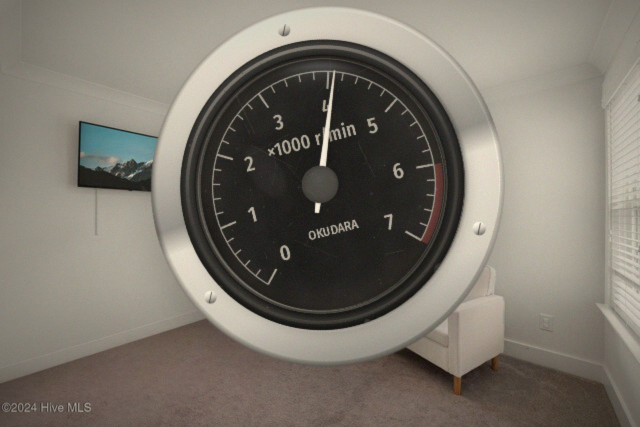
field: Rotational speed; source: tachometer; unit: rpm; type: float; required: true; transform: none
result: 4100 rpm
